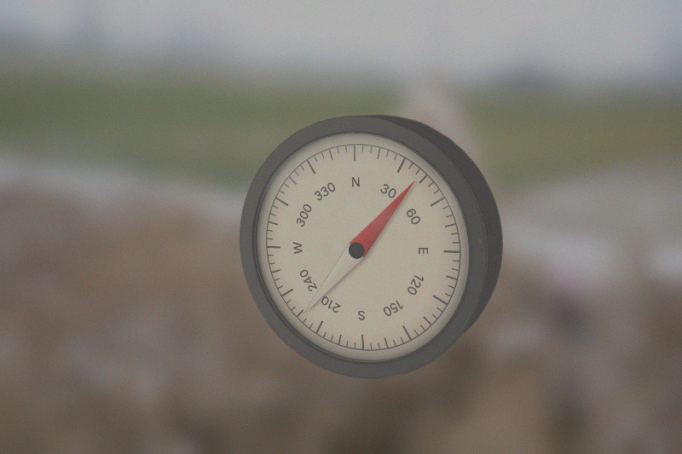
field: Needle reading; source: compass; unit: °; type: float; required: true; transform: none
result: 42.5 °
